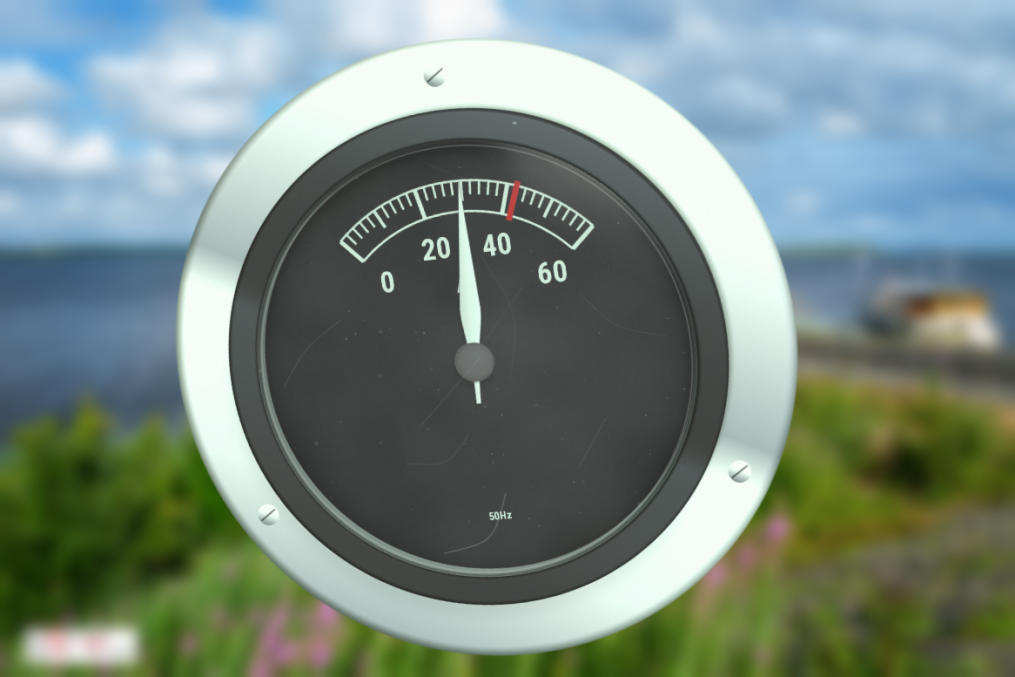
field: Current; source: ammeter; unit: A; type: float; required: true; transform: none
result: 30 A
